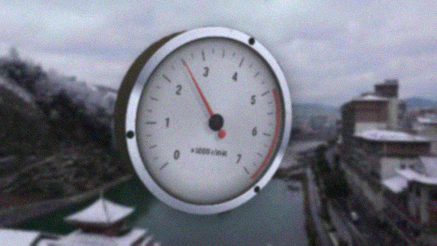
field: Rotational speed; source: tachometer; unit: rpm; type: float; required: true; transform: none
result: 2500 rpm
